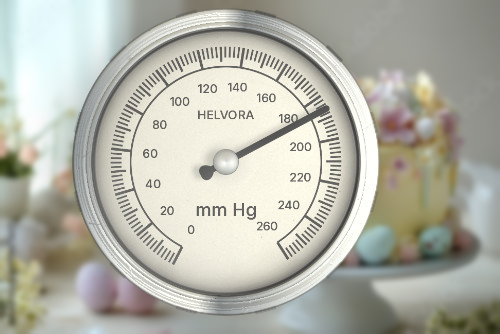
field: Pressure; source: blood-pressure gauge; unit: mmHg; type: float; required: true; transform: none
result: 186 mmHg
